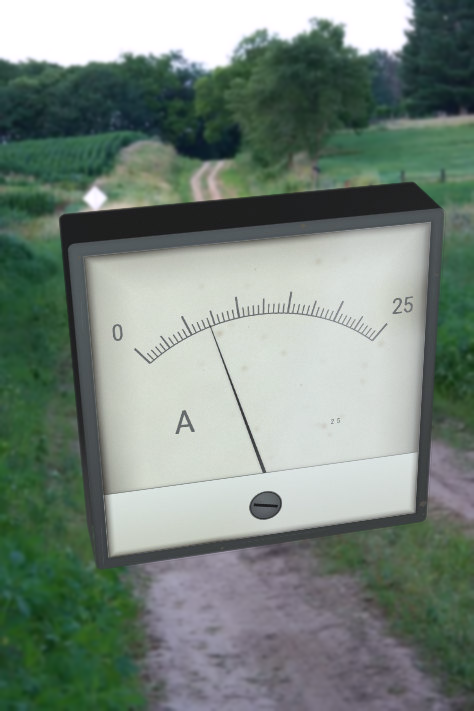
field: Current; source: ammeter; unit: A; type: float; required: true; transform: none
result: 7 A
